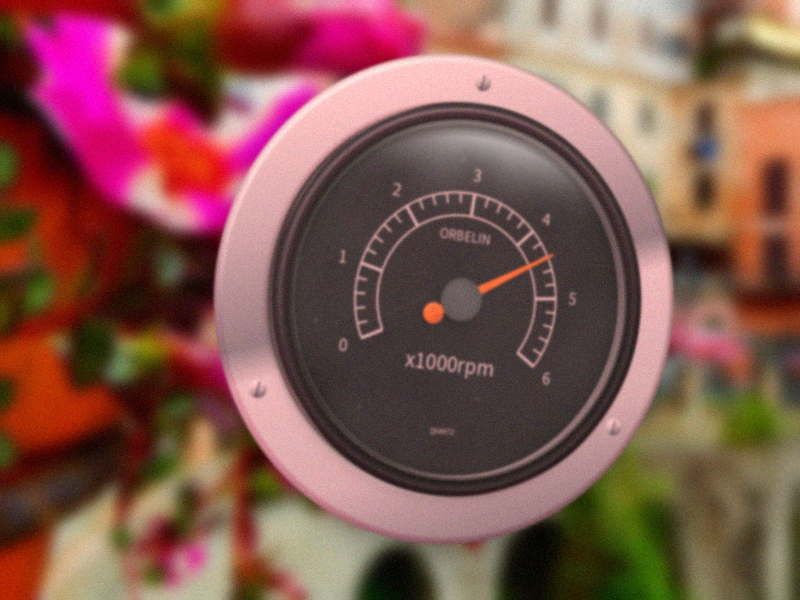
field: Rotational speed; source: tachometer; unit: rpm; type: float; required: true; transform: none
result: 4400 rpm
